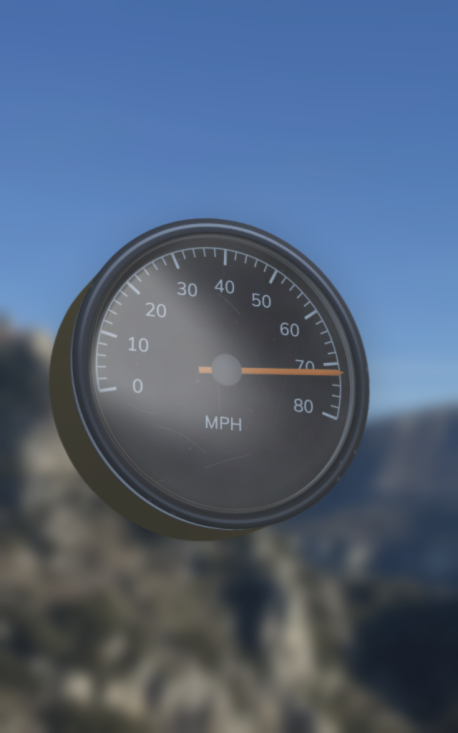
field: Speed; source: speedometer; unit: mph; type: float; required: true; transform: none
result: 72 mph
